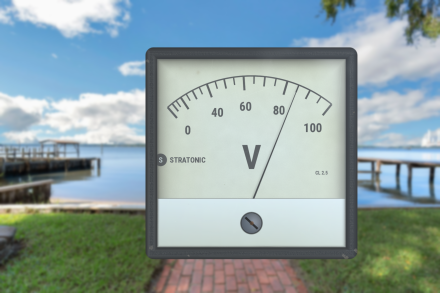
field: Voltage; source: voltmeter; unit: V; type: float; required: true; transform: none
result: 85 V
